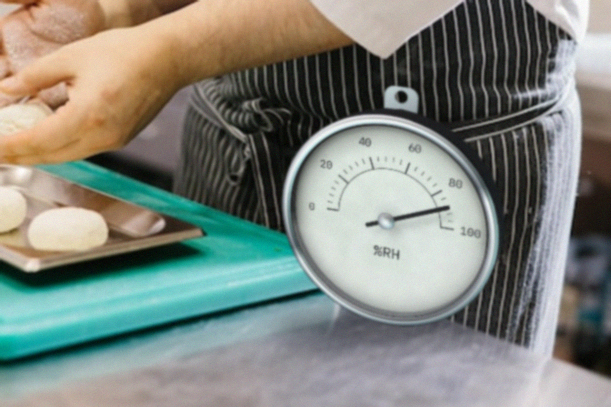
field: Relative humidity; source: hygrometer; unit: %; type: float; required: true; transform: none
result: 88 %
